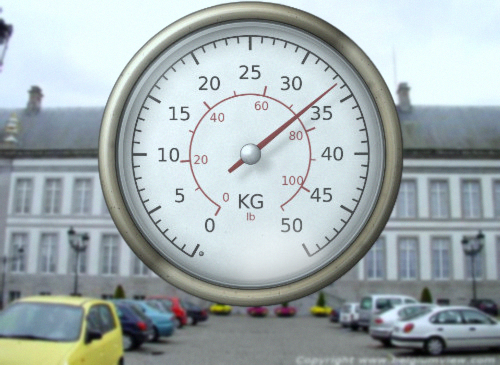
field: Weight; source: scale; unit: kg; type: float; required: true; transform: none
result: 33.5 kg
